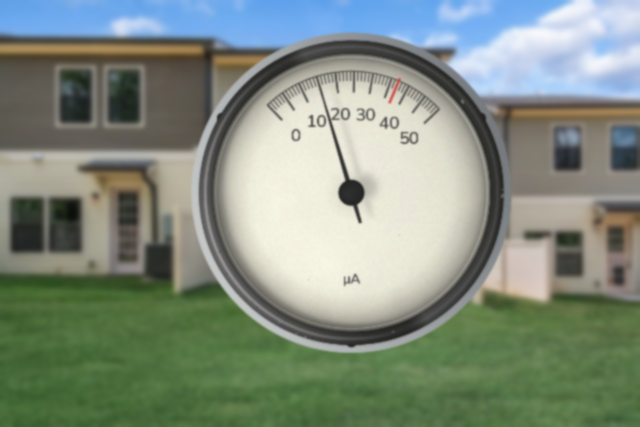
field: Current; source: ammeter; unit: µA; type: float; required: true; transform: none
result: 15 µA
